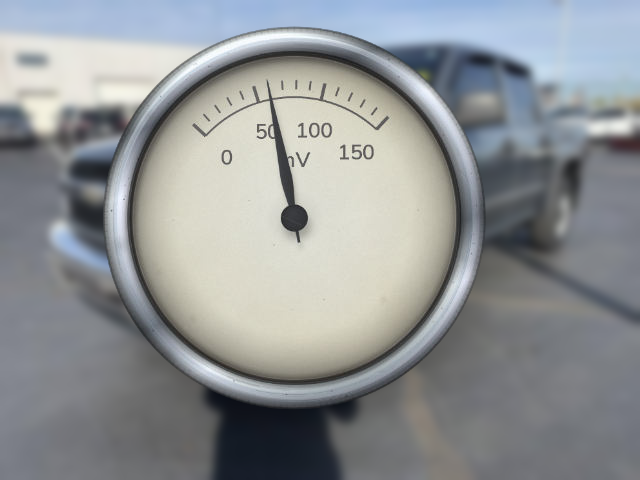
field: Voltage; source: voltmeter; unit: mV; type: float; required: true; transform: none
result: 60 mV
